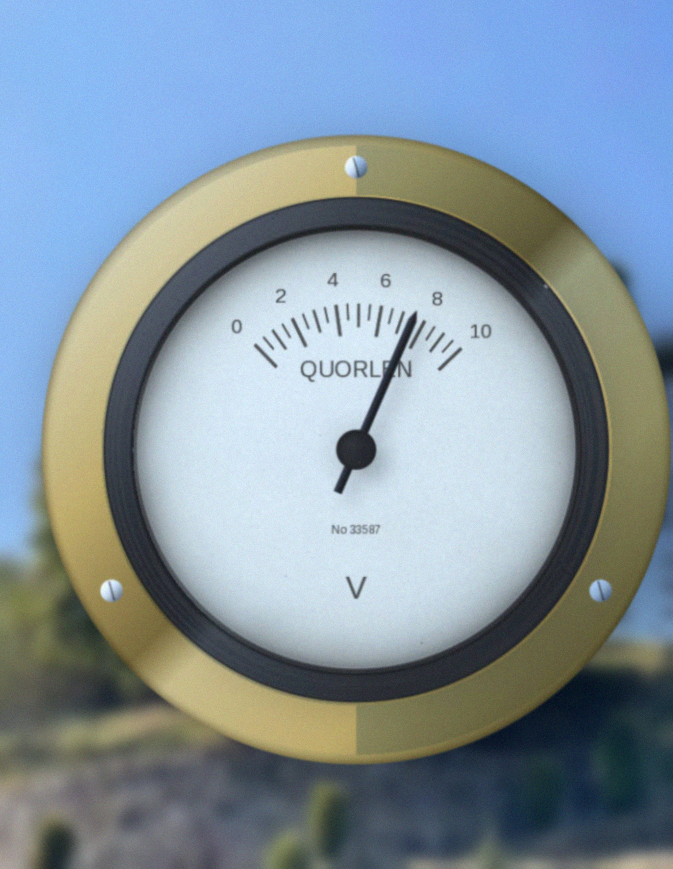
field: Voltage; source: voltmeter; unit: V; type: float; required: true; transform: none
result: 7.5 V
